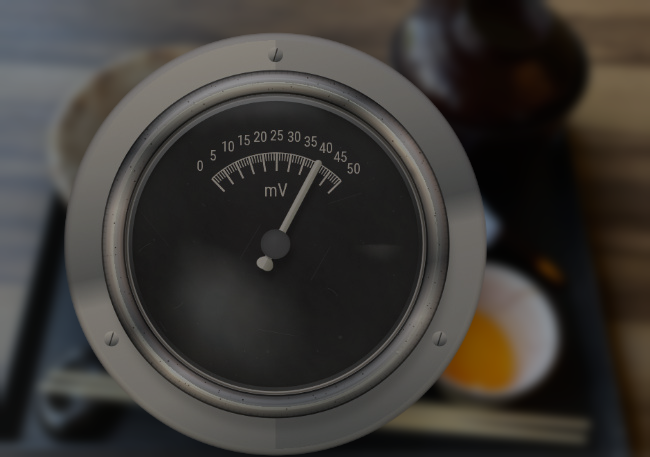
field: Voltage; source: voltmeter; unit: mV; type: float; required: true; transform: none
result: 40 mV
